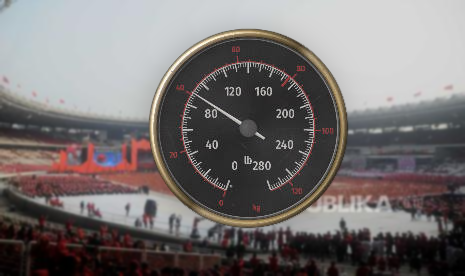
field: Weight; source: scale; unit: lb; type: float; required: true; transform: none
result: 90 lb
